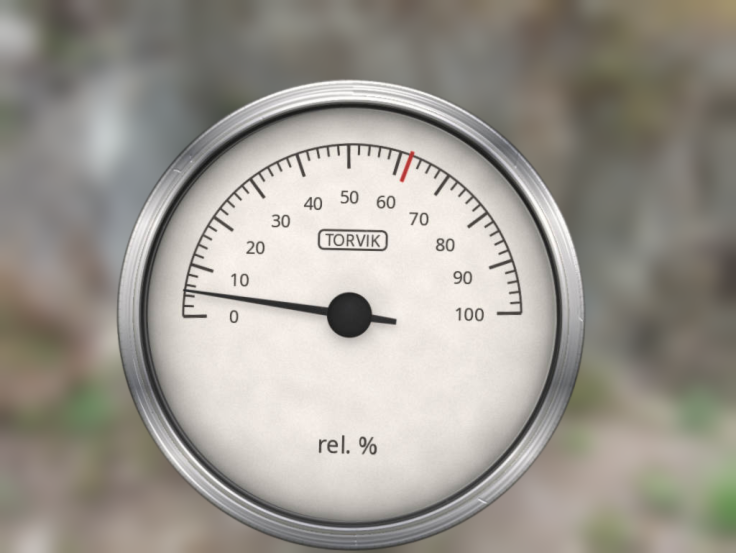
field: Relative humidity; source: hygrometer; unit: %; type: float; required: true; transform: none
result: 5 %
